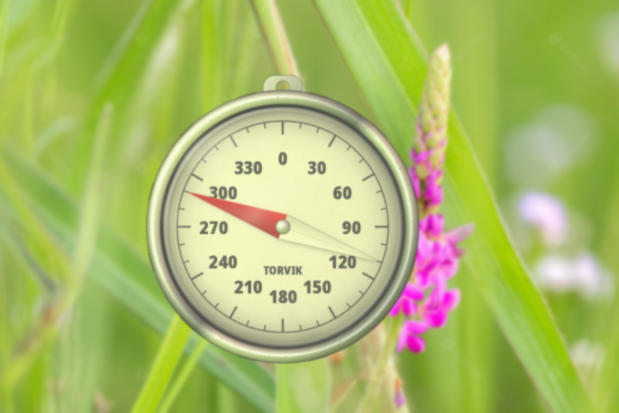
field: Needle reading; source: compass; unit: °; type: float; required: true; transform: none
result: 290 °
